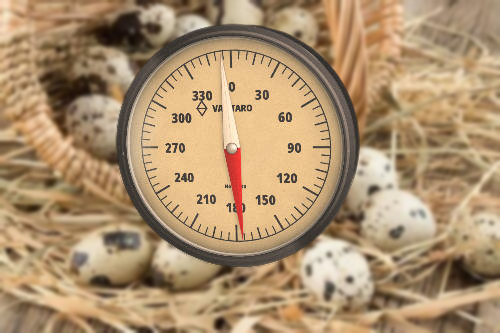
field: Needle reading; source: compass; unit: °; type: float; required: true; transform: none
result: 175 °
